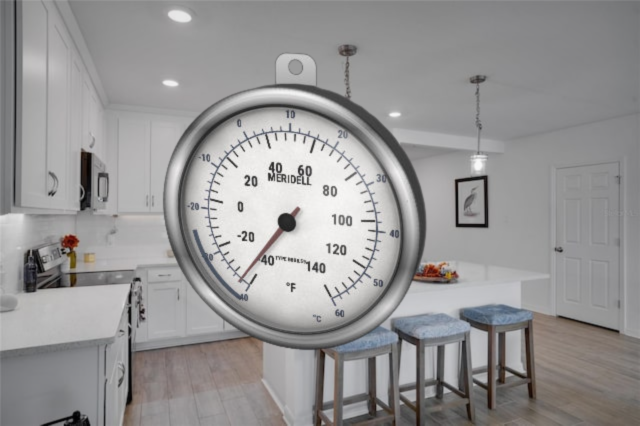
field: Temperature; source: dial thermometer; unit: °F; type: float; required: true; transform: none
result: -36 °F
